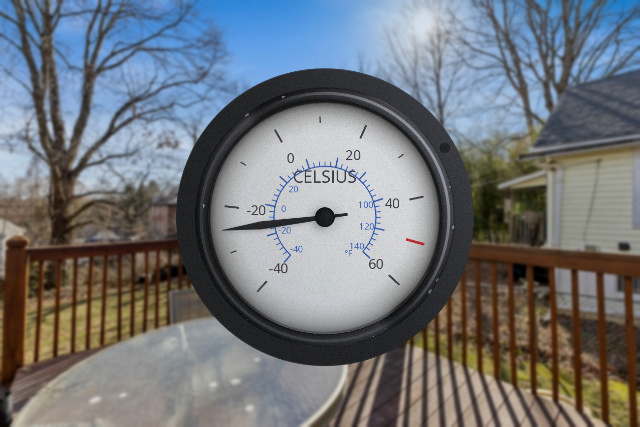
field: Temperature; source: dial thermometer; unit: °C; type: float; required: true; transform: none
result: -25 °C
